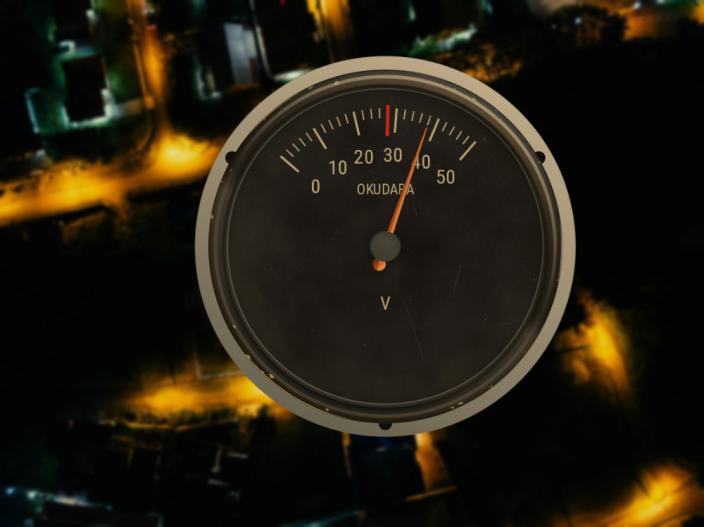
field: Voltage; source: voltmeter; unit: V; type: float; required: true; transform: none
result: 38 V
